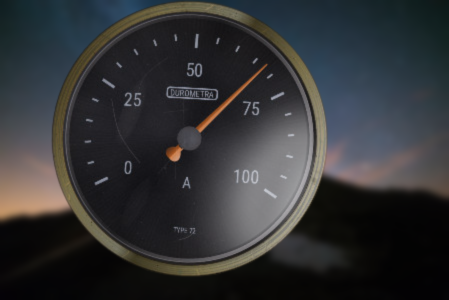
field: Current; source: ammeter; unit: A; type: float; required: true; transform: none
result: 67.5 A
